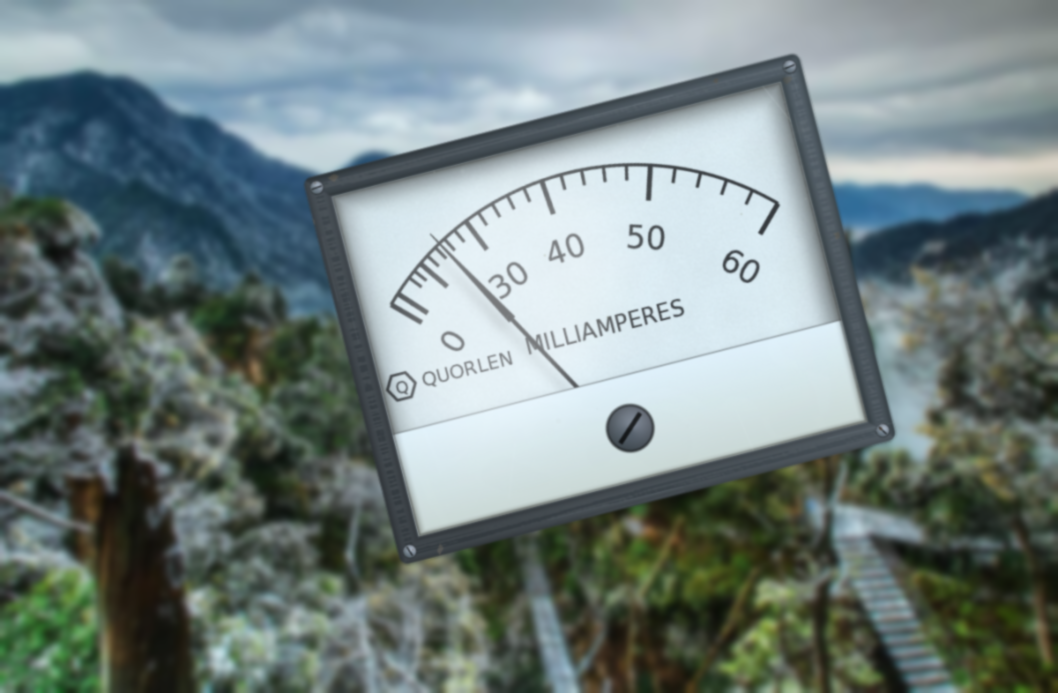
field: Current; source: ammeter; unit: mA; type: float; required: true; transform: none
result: 25 mA
